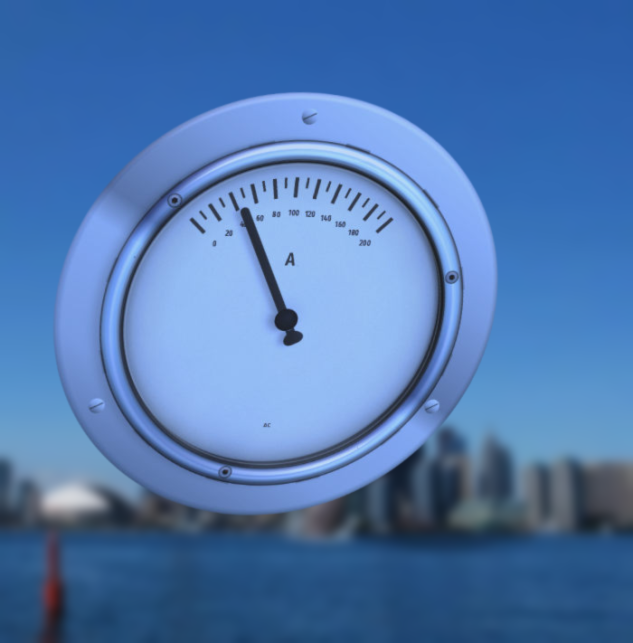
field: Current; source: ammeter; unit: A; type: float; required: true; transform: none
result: 45 A
